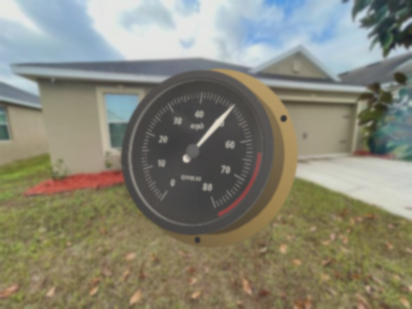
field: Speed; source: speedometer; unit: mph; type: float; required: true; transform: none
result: 50 mph
